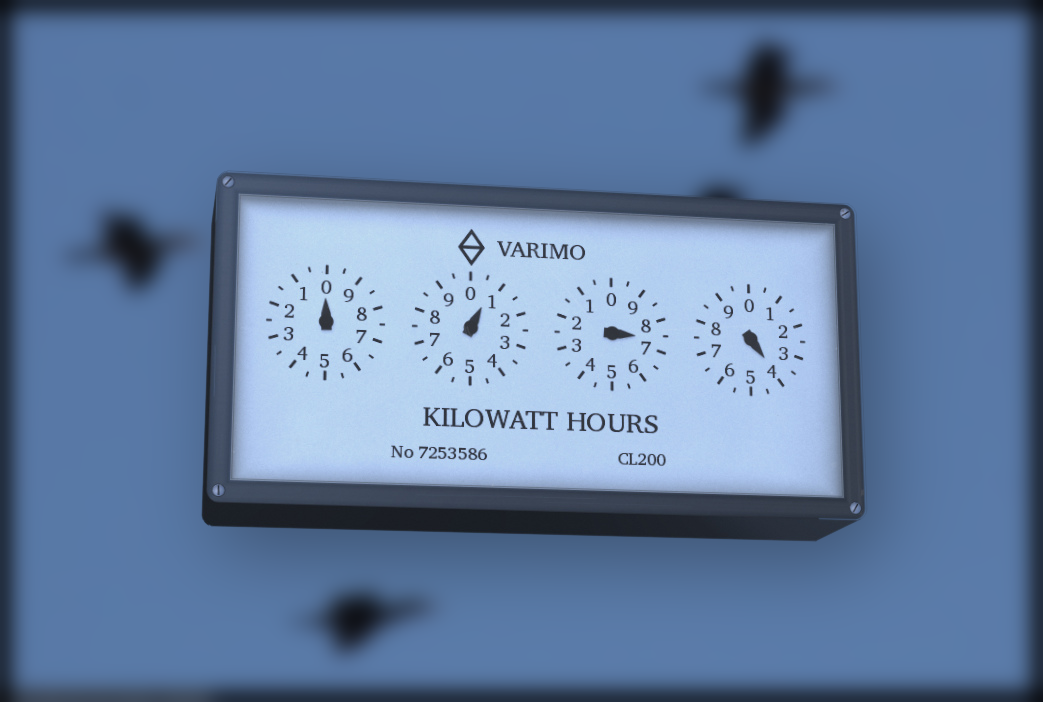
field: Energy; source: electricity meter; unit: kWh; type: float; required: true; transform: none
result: 74 kWh
